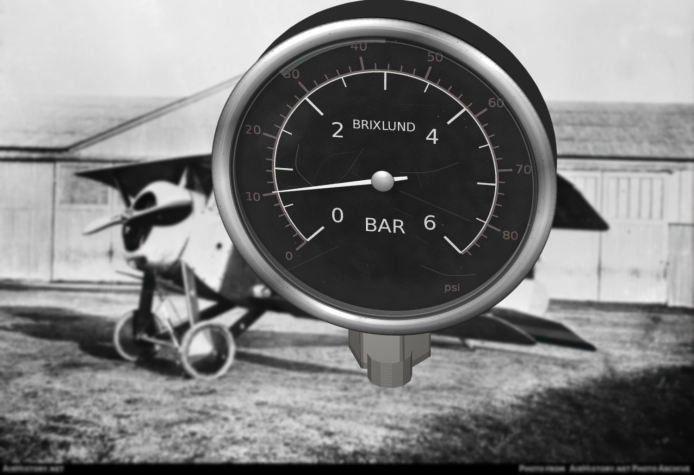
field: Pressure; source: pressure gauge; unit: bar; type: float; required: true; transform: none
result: 0.75 bar
